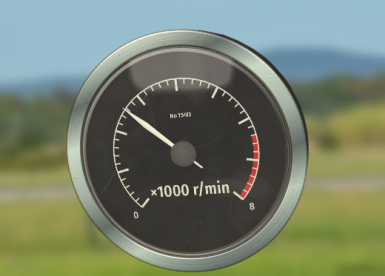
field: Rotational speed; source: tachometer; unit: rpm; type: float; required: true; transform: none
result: 2600 rpm
